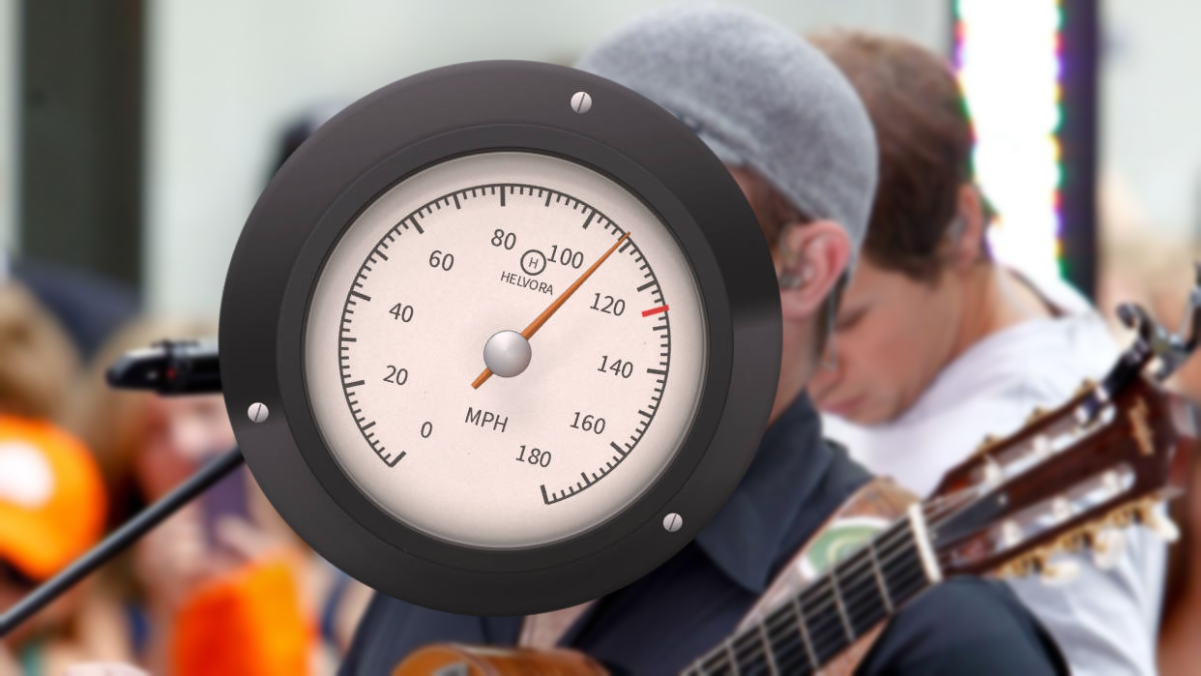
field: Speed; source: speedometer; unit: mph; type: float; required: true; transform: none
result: 108 mph
